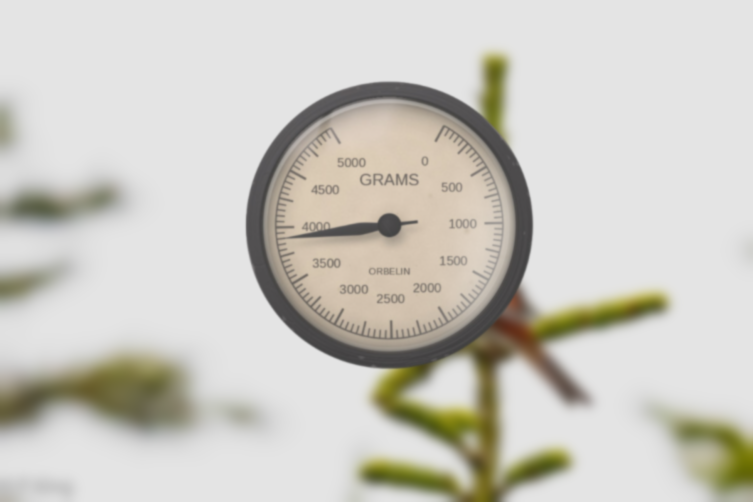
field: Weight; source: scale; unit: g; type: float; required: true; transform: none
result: 3900 g
